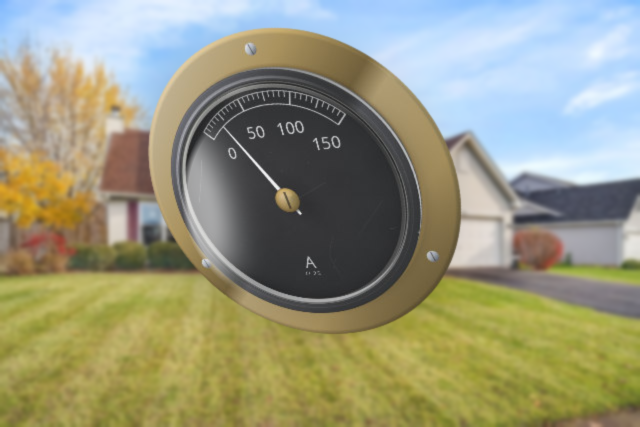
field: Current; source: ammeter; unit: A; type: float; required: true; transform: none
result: 25 A
